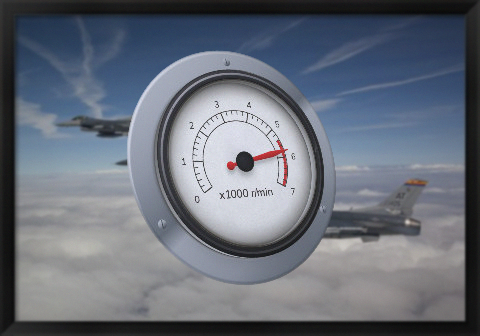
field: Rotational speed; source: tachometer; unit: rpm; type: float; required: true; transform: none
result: 5800 rpm
